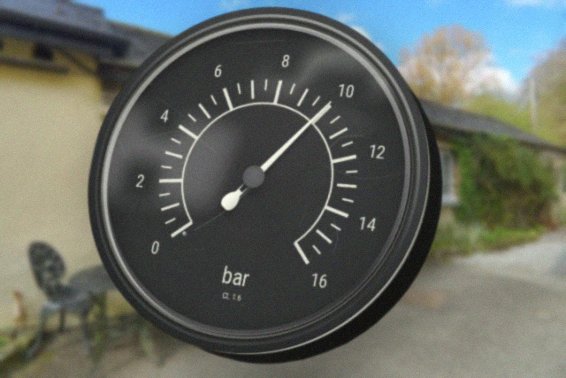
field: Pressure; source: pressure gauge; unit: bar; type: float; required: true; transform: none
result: 10 bar
